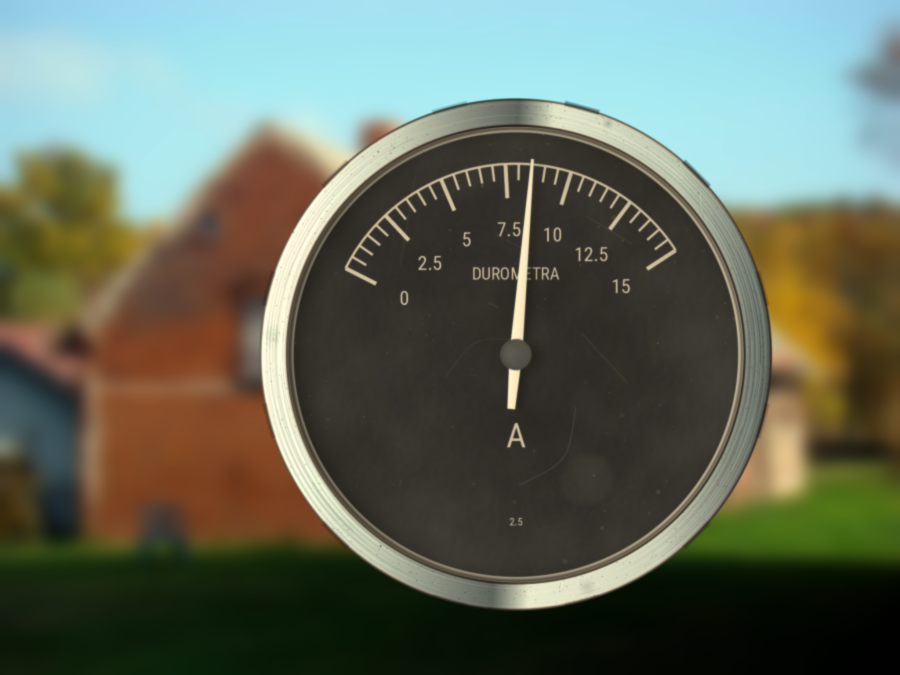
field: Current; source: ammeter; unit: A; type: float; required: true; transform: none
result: 8.5 A
